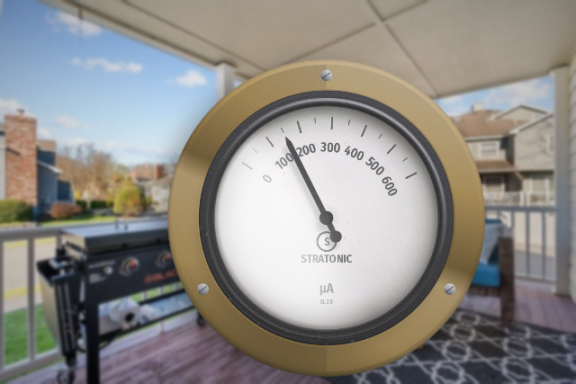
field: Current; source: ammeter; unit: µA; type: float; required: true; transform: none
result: 150 µA
